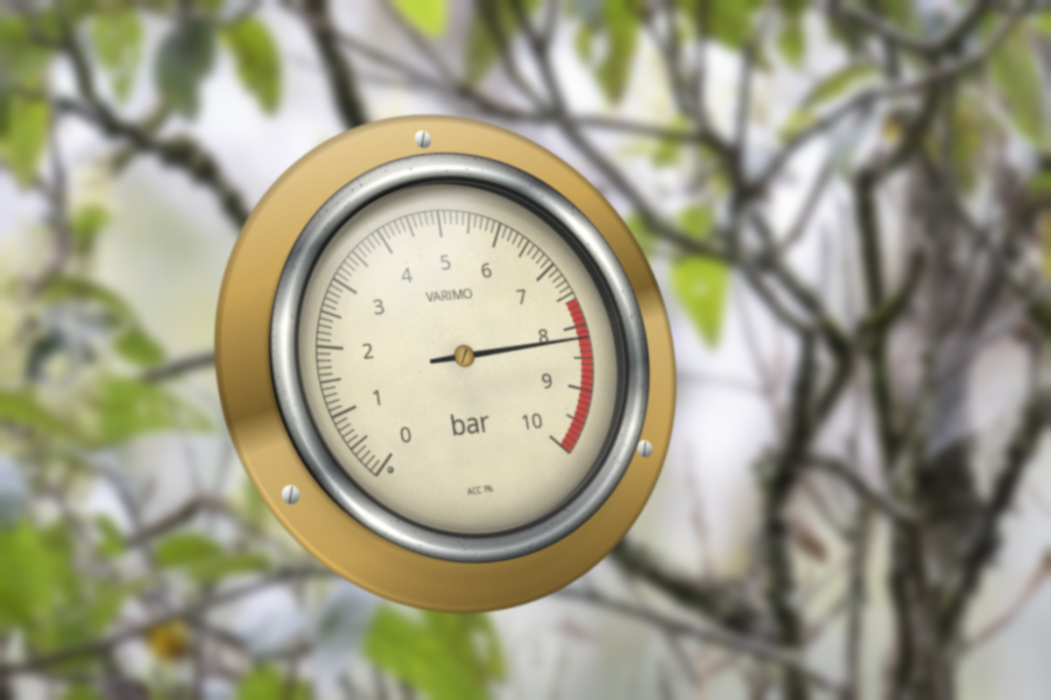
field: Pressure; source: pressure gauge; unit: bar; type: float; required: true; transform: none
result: 8.2 bar
